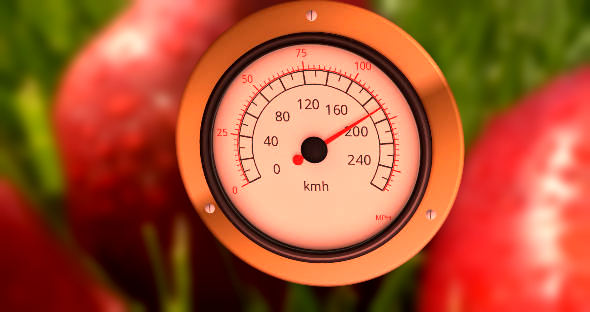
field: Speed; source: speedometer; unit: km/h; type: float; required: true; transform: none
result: 190 km/h
